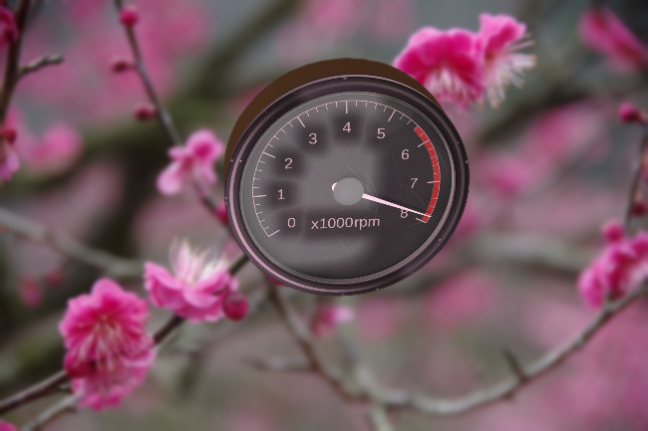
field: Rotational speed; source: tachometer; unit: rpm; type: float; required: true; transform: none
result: 7800 rpm
